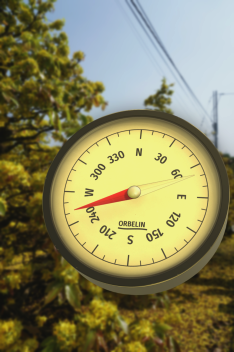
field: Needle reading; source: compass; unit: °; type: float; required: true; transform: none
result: 250 °
